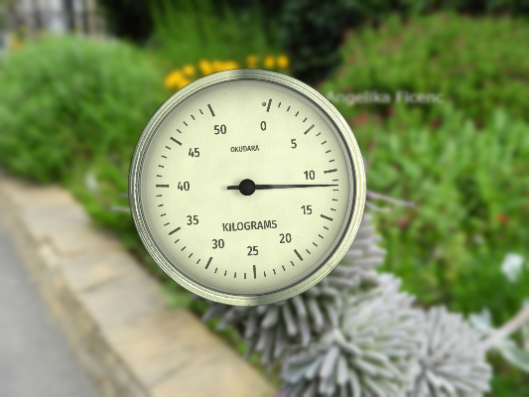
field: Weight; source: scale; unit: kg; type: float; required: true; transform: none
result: 11.5 kg
